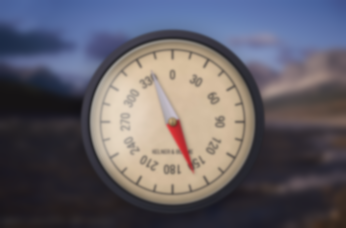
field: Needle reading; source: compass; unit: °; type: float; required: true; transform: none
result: 157.5 °
